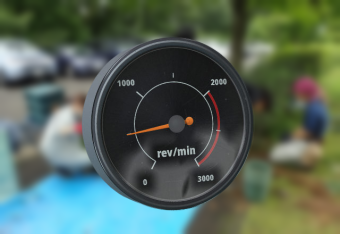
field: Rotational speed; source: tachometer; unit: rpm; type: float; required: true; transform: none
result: 500 rpm
